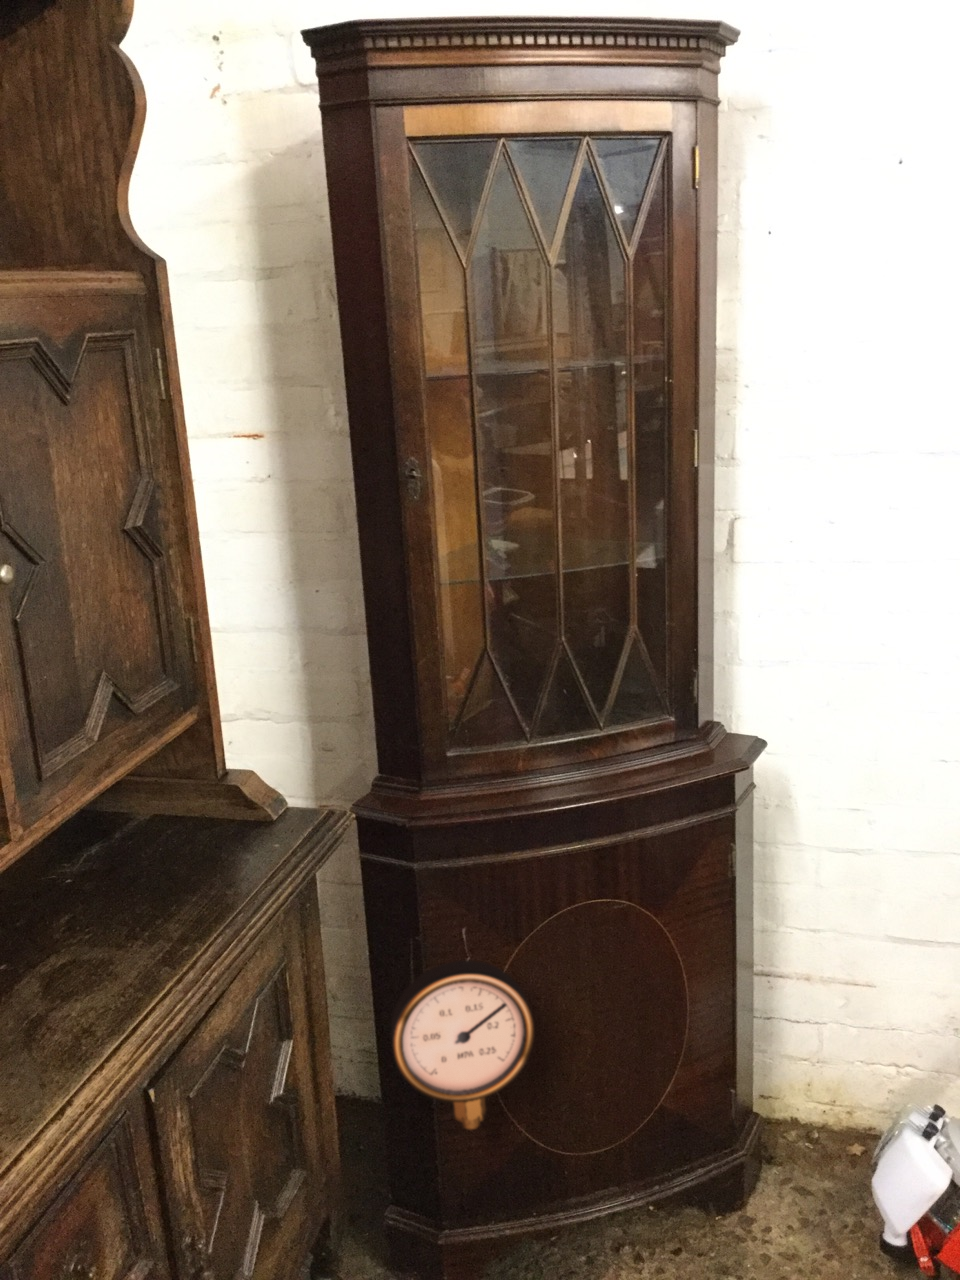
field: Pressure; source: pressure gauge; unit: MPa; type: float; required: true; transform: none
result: 0.18 MPa
